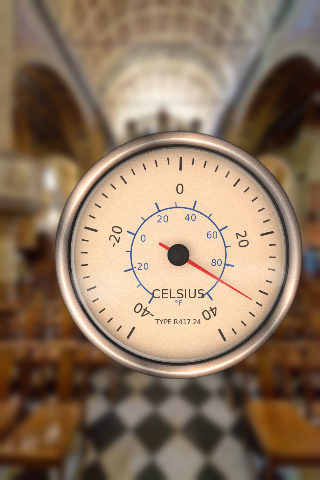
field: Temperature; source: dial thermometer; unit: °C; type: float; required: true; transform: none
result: 32 °C
